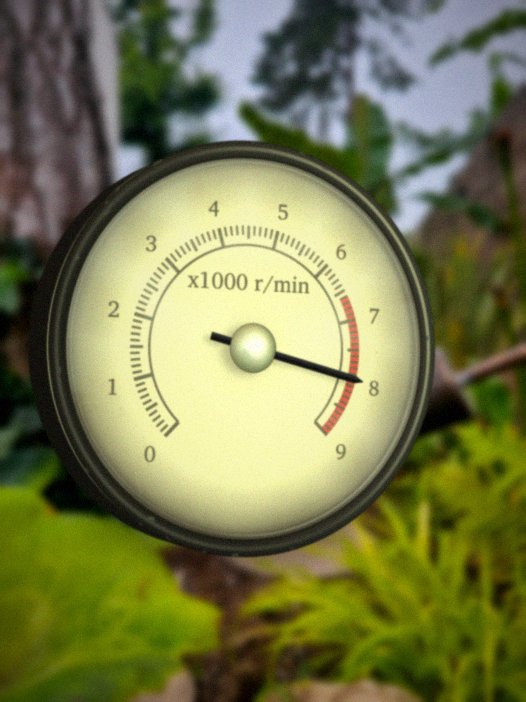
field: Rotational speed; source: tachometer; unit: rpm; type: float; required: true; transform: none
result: 8000 rpm
